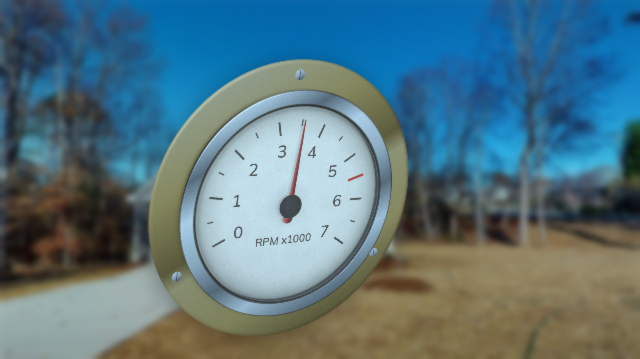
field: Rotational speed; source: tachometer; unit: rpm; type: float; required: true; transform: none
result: 3500 rpm
